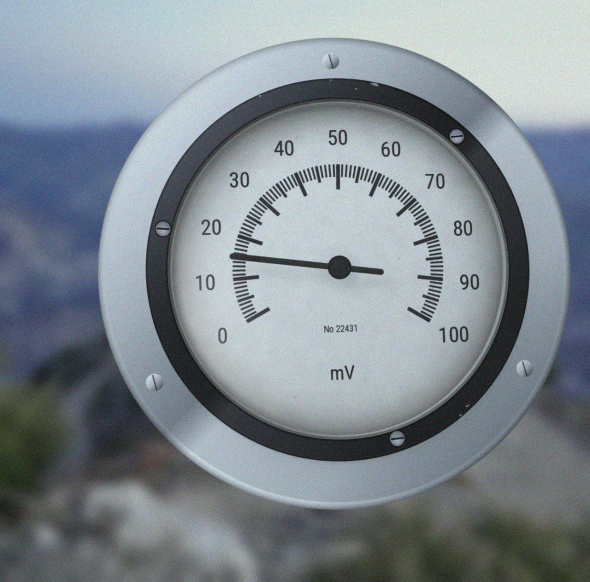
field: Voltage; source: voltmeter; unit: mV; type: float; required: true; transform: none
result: 15 mV
